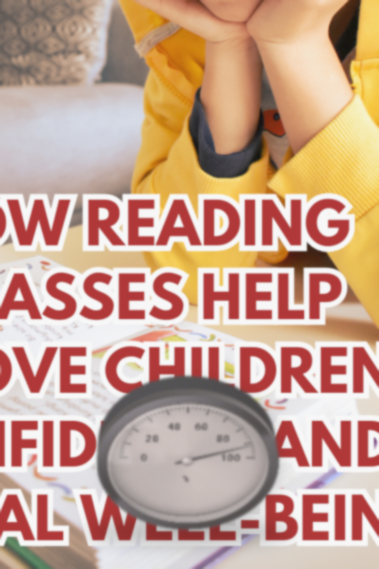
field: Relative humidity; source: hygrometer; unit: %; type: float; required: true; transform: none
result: 90 %
